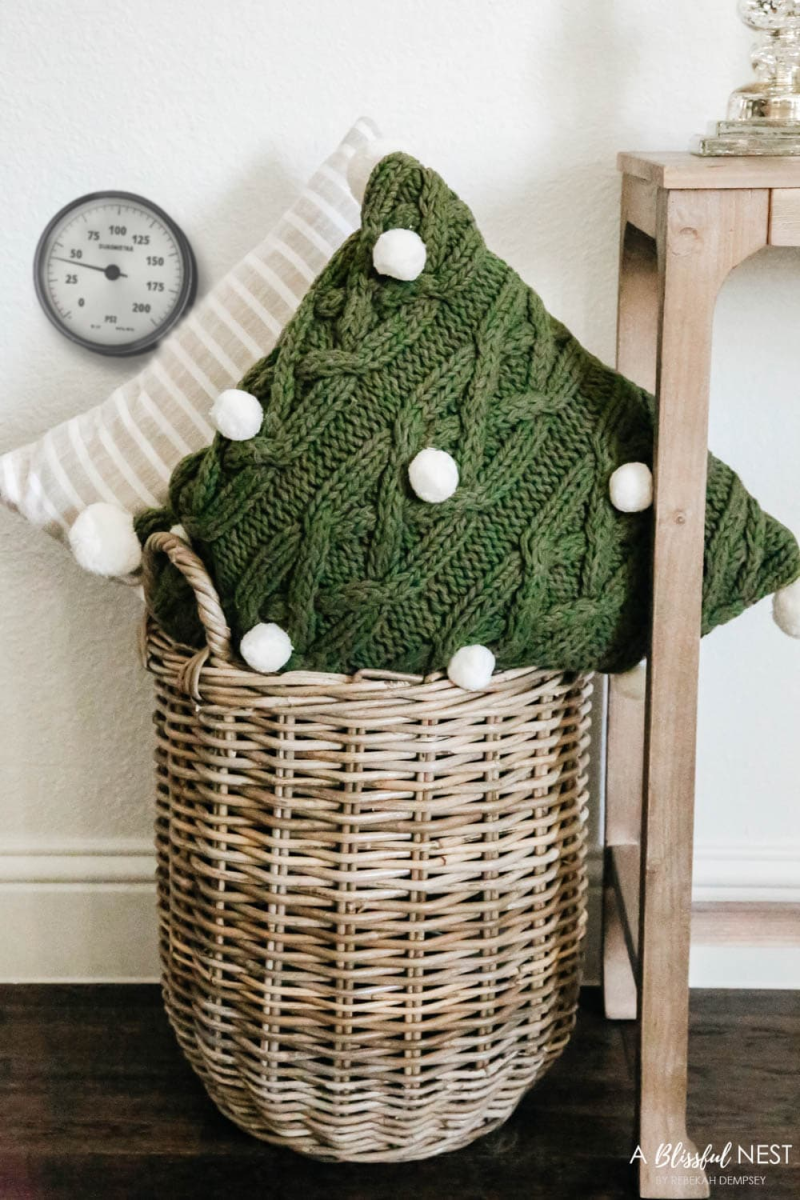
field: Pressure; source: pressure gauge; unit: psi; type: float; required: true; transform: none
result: 40 psi
